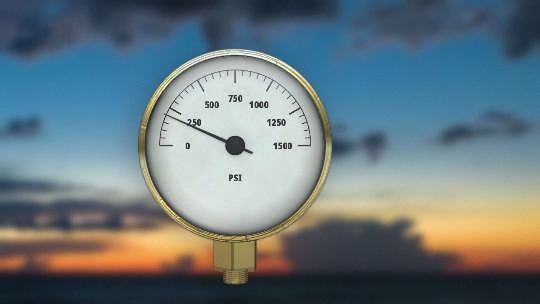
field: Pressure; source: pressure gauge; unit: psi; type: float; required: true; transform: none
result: 200 psi
